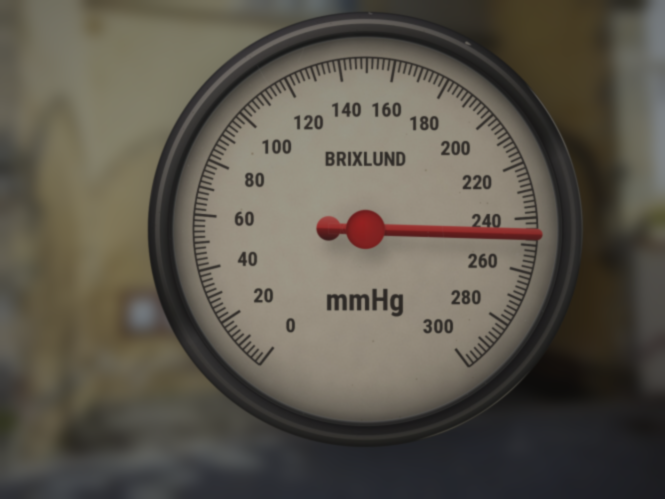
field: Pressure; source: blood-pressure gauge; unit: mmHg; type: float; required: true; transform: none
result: 246 mmHg
